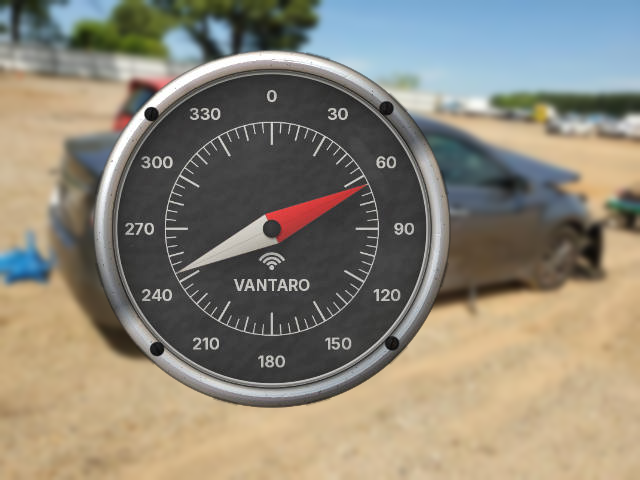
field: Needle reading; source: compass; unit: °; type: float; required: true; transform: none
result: 65 °
